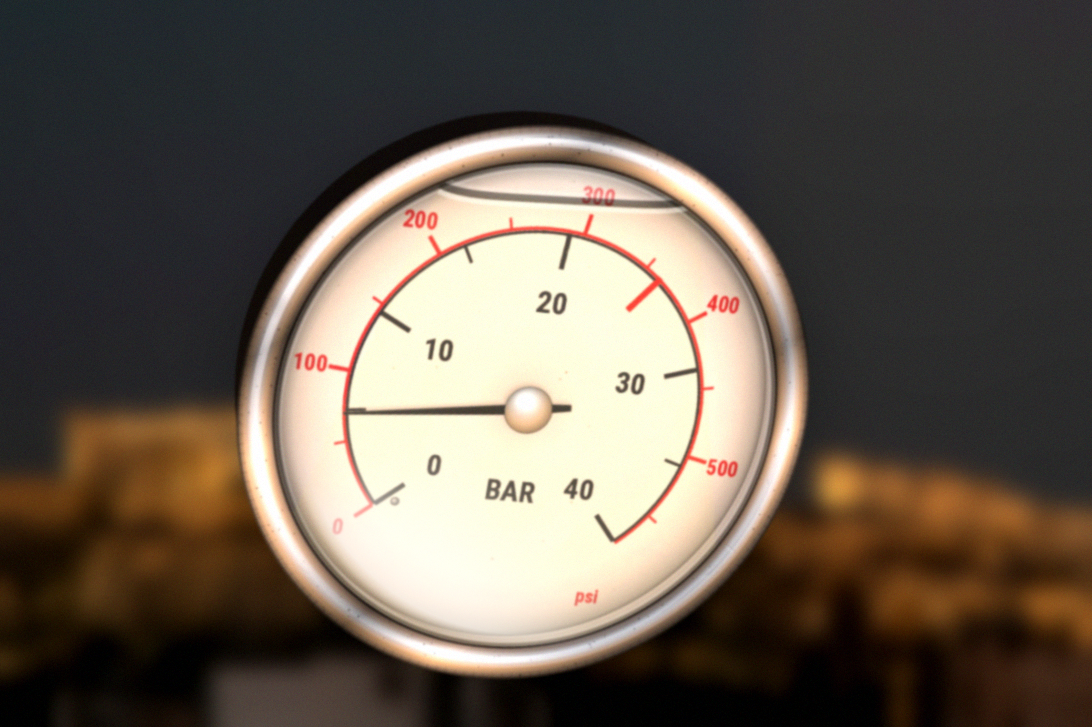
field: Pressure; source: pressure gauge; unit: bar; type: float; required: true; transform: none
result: 5 bar
